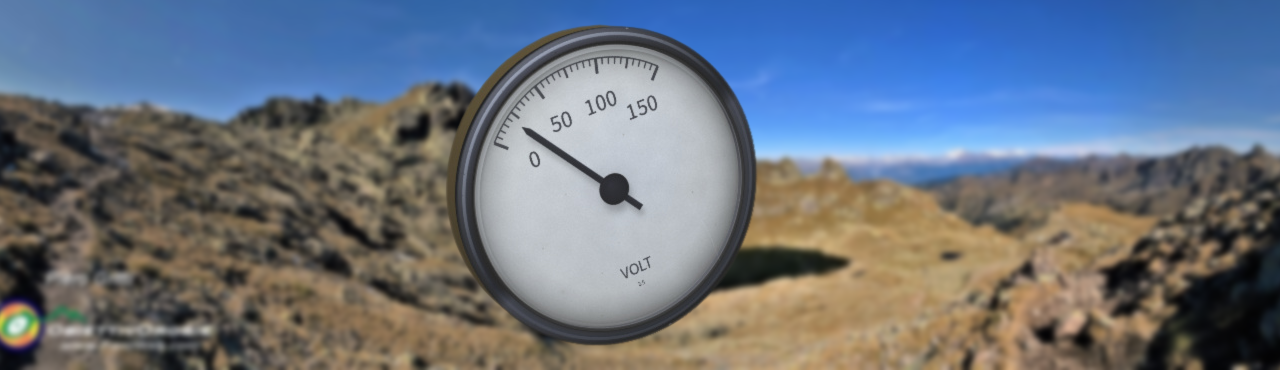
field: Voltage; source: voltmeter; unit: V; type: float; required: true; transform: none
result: 20 V
